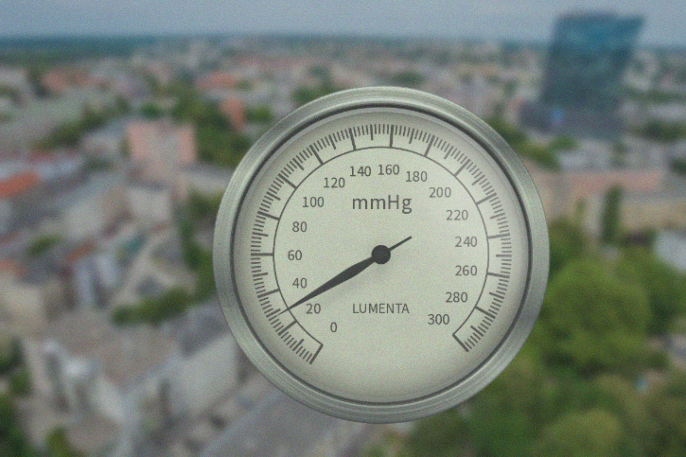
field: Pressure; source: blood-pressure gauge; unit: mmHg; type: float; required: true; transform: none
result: 28 mmHg
